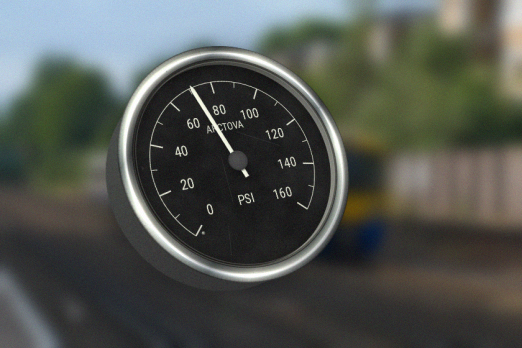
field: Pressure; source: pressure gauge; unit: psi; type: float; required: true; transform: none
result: 70 psi
